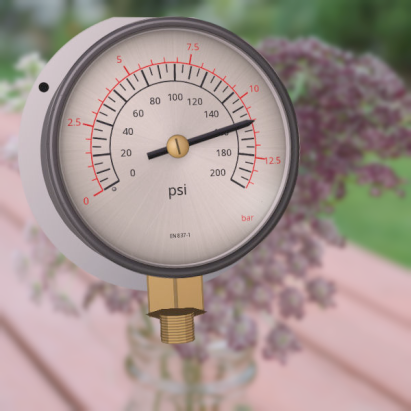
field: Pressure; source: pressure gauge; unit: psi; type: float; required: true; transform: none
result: 160 psi
